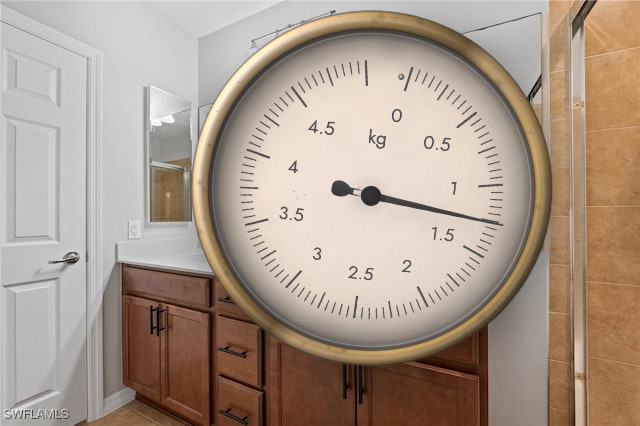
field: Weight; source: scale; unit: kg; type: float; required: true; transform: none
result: 1.25 kg
